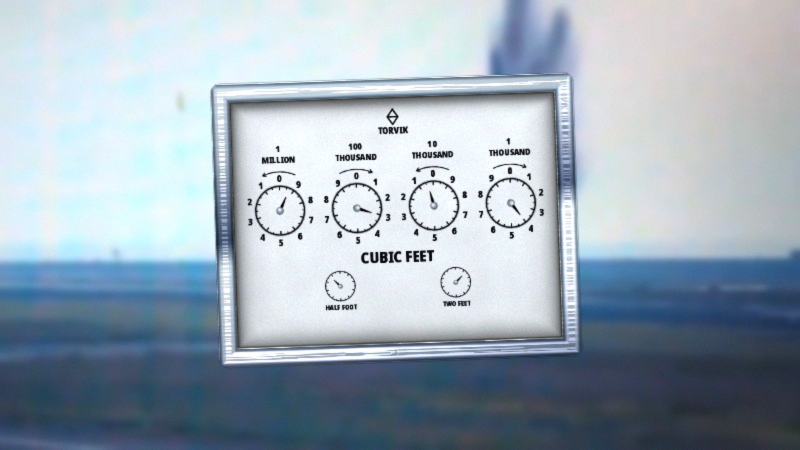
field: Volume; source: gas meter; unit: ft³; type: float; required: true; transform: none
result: 930400 ft³
